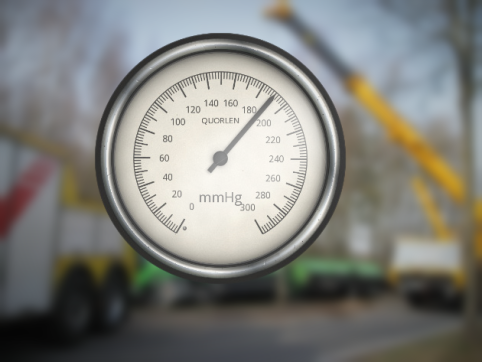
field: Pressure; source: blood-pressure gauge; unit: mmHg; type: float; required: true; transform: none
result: 190 mmHg
